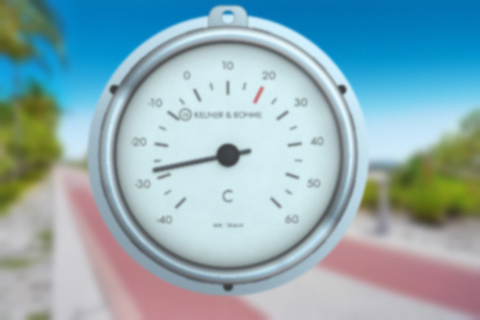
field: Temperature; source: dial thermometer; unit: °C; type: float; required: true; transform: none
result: -27.5 °C
